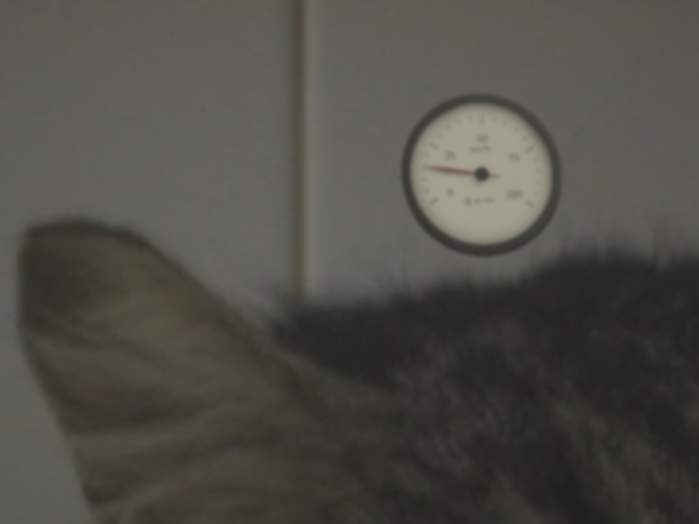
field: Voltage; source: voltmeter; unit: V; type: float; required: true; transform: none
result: 15 V
